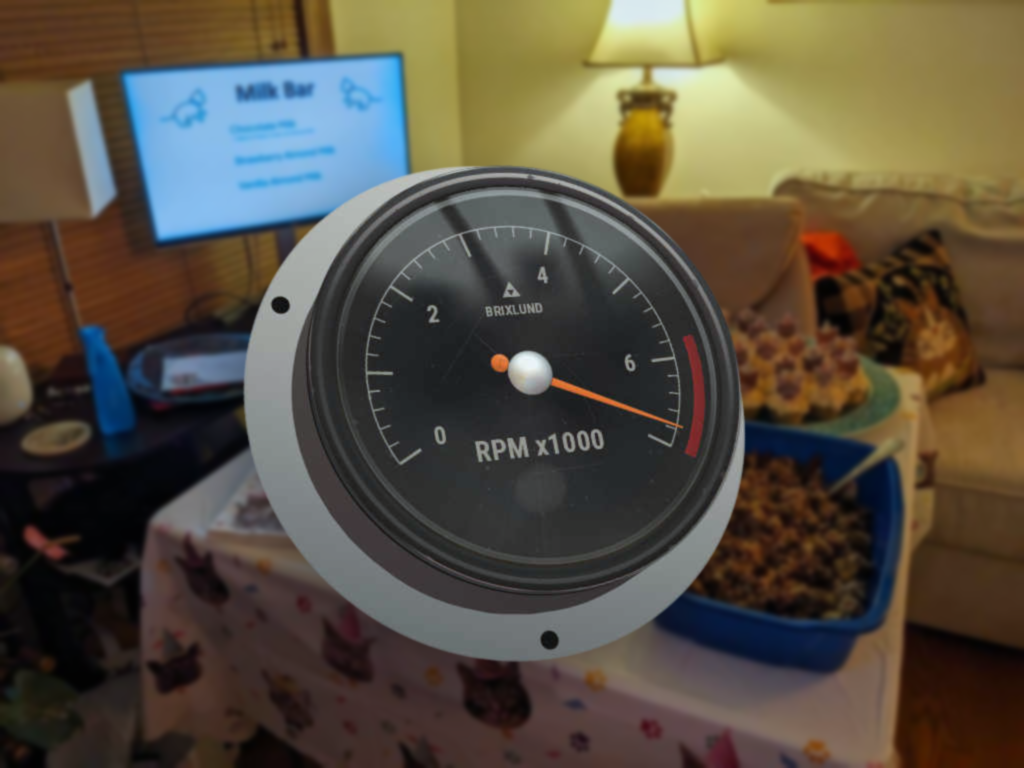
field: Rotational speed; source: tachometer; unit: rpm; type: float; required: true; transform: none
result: 6800 rpm
